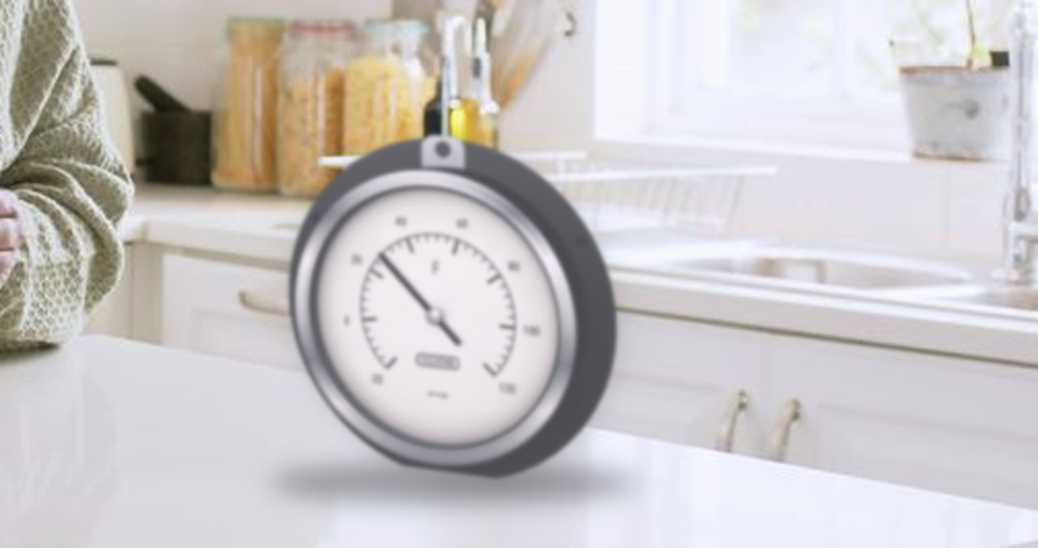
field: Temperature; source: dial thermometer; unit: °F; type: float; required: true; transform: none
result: 28 °F
